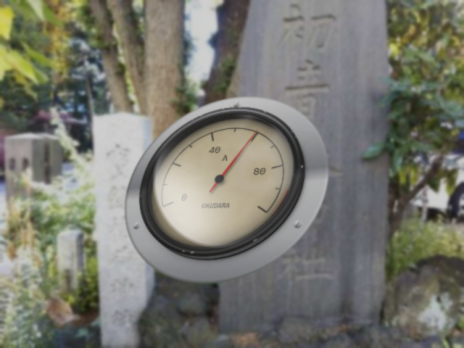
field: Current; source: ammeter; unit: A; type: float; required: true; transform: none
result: 60 A
